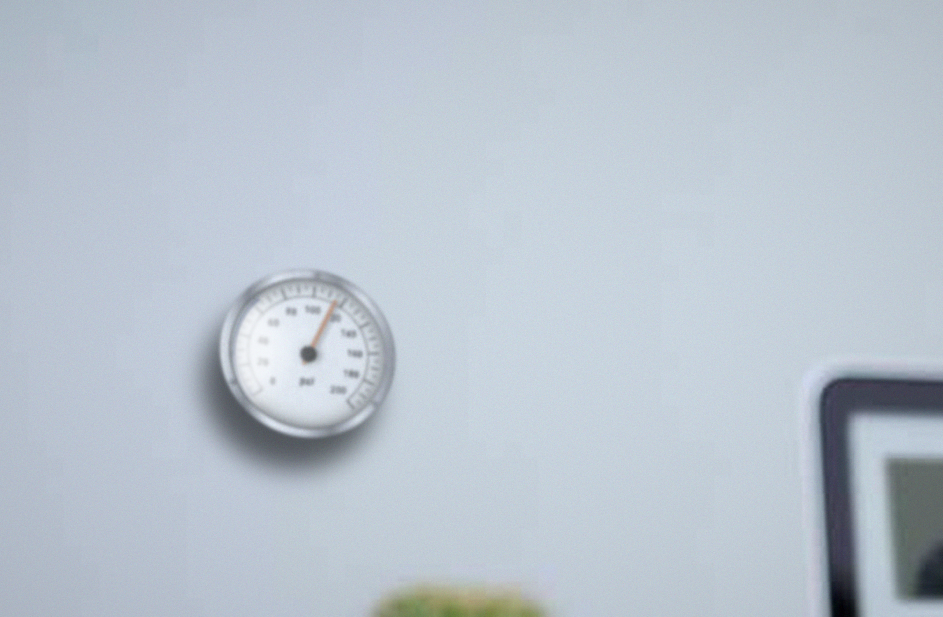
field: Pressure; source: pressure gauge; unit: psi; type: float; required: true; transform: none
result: 115 psi
